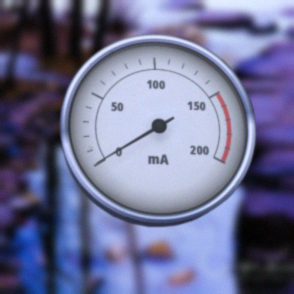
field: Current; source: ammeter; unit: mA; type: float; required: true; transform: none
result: 0 mA
